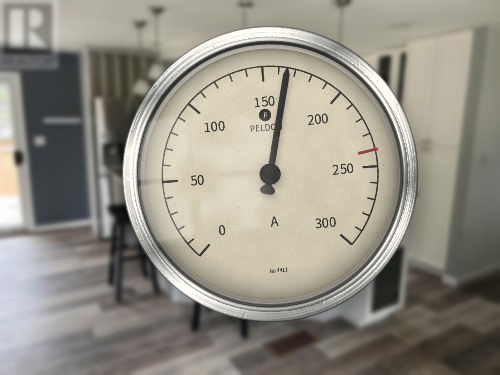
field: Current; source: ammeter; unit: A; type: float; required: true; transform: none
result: 165 A
